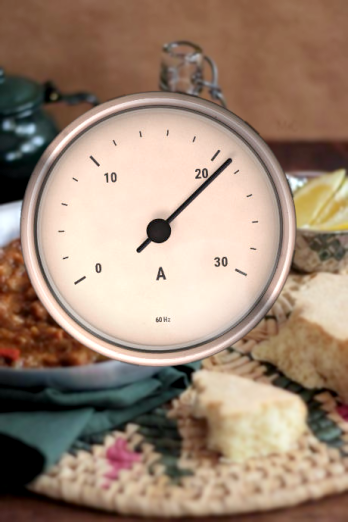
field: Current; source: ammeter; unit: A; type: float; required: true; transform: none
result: 21 A
